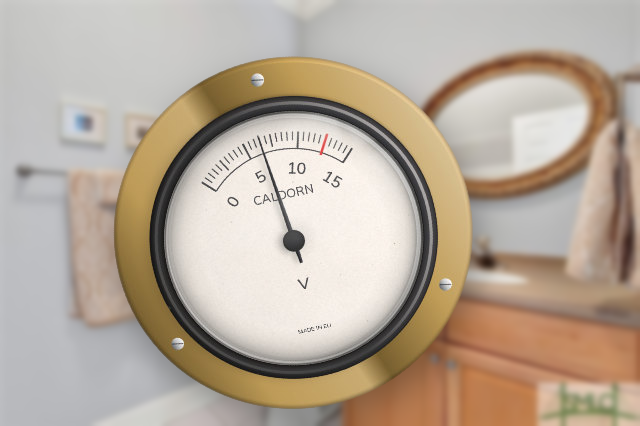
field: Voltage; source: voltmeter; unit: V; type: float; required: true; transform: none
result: 6.5 V
